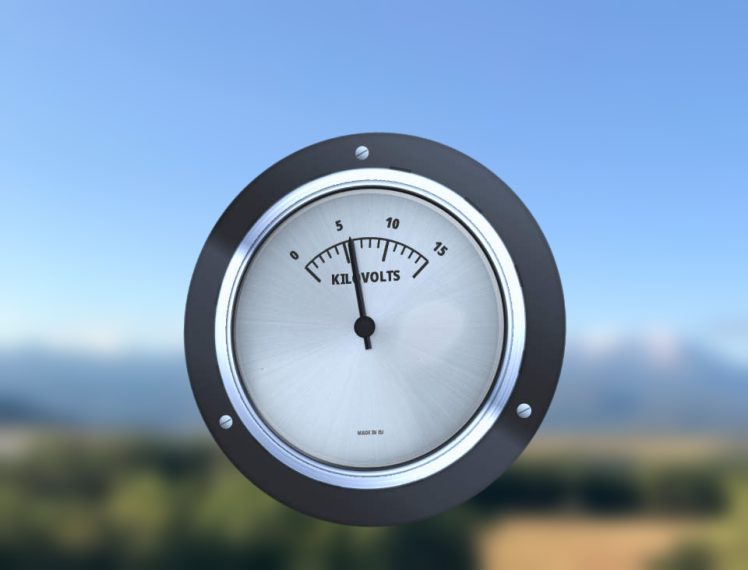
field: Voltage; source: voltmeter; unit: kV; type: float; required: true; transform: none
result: 6 kV
